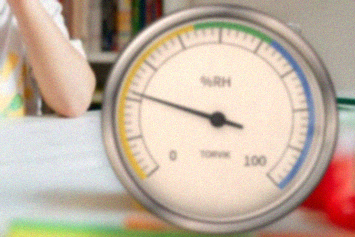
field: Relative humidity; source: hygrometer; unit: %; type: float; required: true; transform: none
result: 22 %
